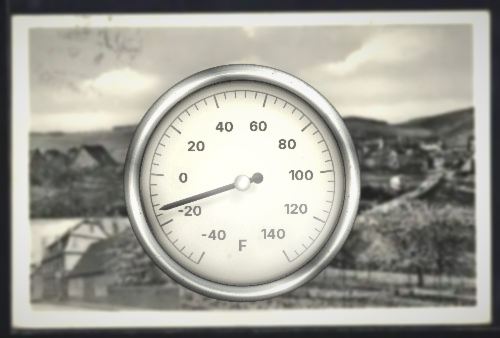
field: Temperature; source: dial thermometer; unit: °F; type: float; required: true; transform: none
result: -14 °F
